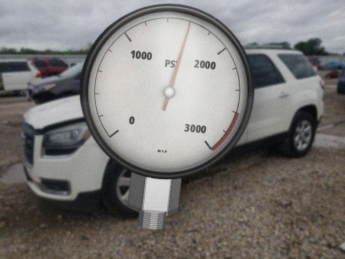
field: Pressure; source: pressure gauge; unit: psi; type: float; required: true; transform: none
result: 1600 psi
